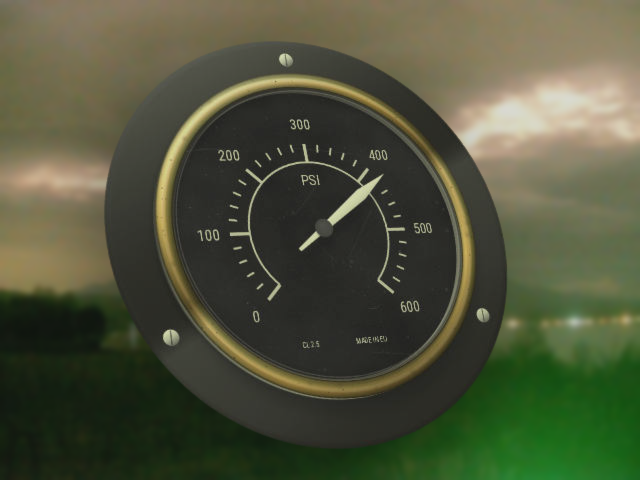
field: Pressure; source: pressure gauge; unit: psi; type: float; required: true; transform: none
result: 420 psi
